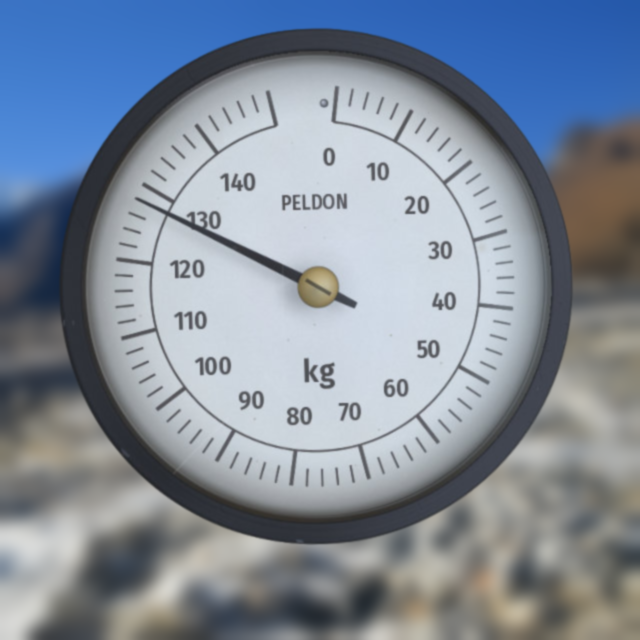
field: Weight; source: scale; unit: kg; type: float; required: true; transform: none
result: 128 kg
